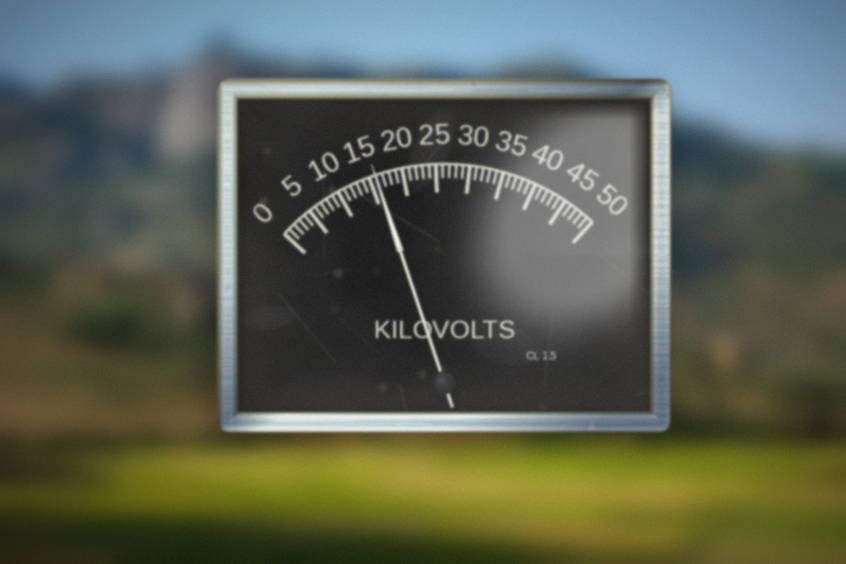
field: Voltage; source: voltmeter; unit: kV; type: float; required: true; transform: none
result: 16 kV
